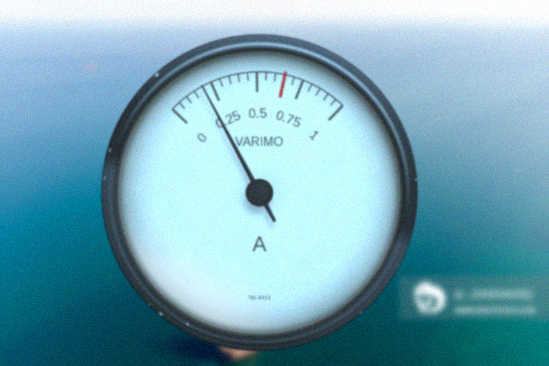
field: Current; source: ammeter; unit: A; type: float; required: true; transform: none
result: 0.2 A
